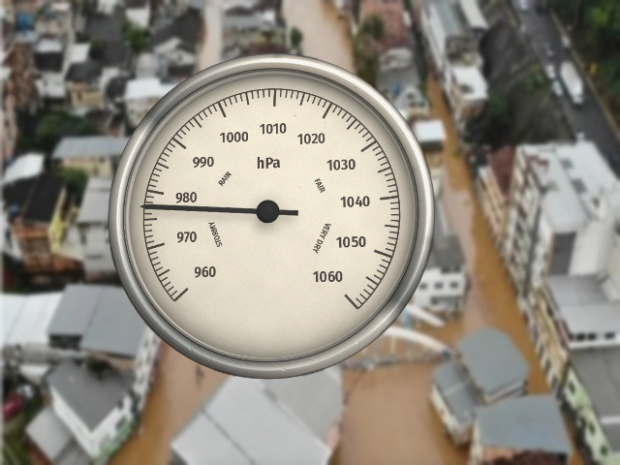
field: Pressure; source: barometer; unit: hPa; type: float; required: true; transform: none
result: 977 hPa
